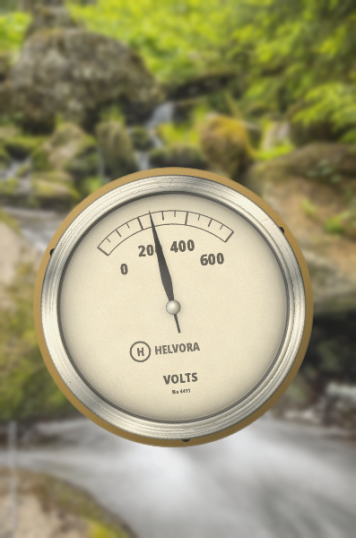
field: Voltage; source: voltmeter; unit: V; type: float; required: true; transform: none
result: 250 V
